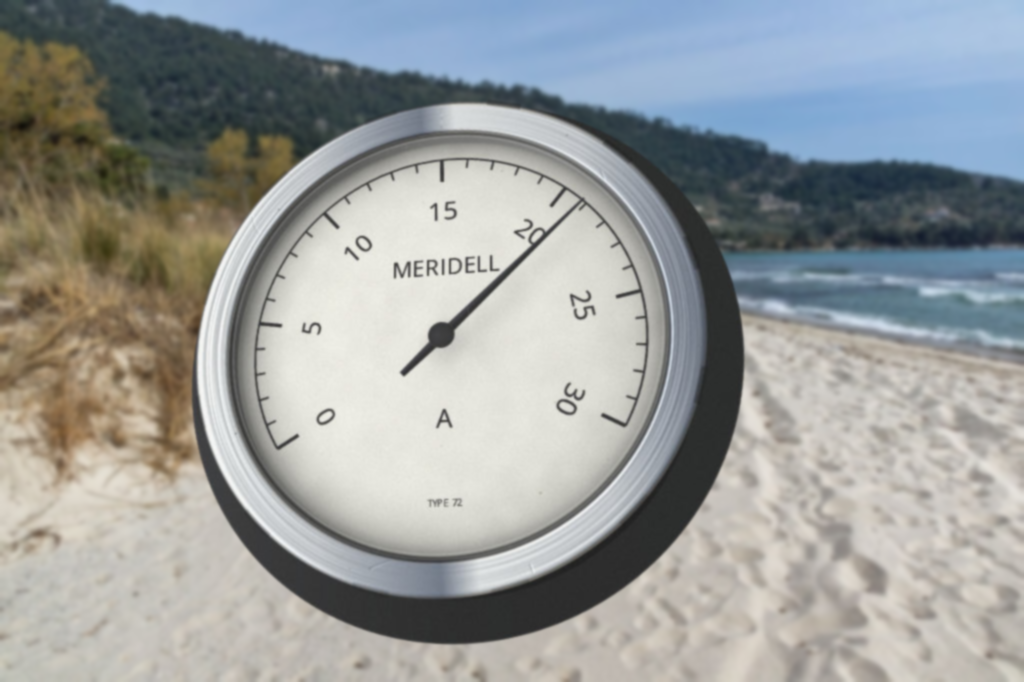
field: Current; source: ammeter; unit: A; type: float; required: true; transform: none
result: 21 A
